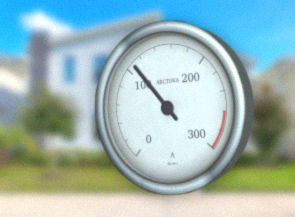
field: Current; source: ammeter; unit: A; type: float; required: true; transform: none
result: 110 A
